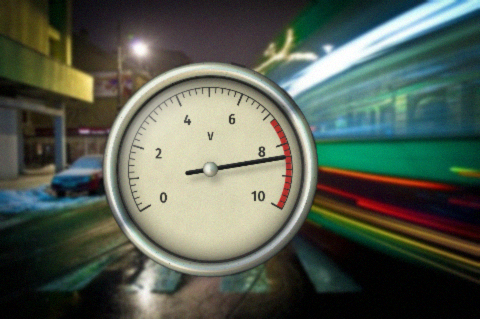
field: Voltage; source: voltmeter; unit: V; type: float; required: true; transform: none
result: 8.4 V
